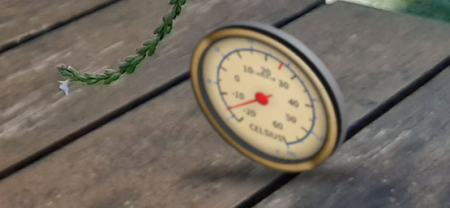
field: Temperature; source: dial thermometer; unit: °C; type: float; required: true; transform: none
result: -15 °C
